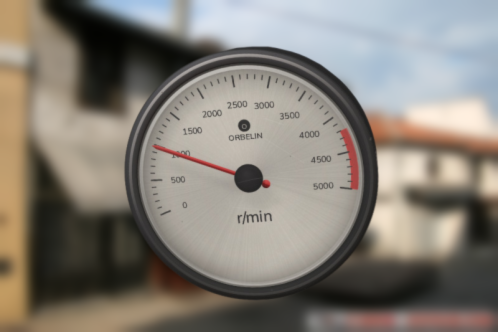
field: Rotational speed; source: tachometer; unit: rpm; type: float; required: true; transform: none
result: 1000 rpm
